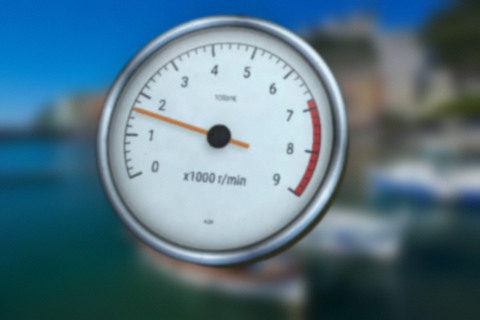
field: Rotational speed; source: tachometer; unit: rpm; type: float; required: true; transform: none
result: 1600 rpm
